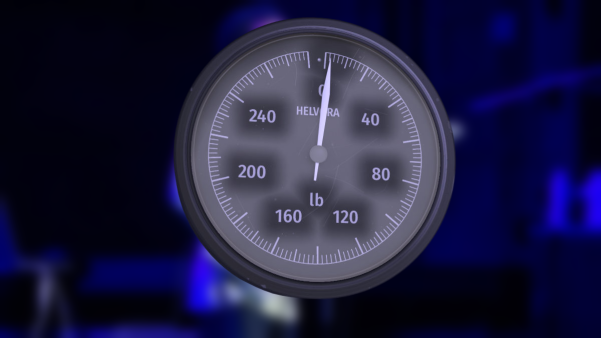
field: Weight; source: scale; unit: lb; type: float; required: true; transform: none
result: 2 lb
